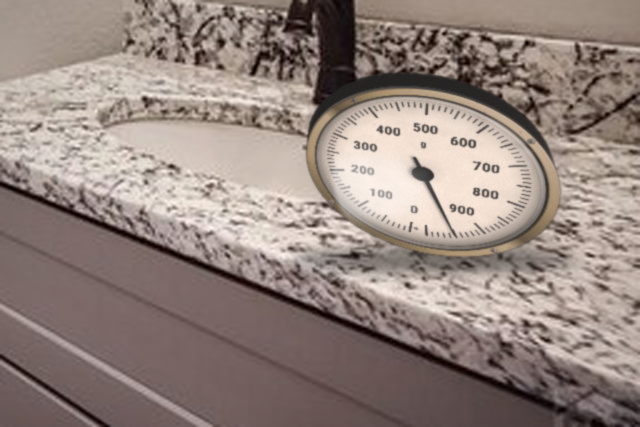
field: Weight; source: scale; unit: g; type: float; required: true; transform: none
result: 950 g
